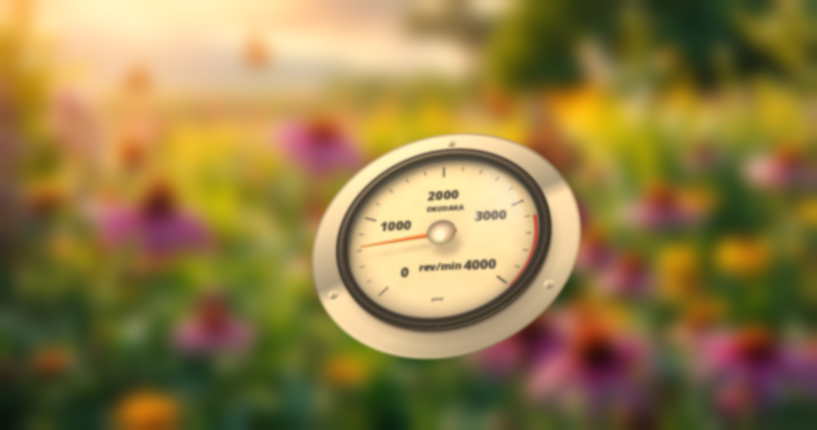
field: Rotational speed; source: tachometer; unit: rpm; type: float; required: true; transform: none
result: 600 rpm
